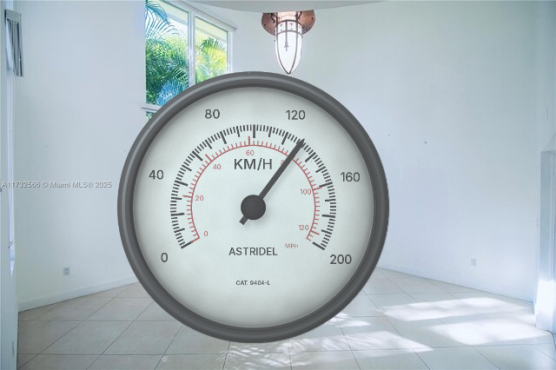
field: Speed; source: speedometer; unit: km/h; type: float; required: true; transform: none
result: 130 km/h
